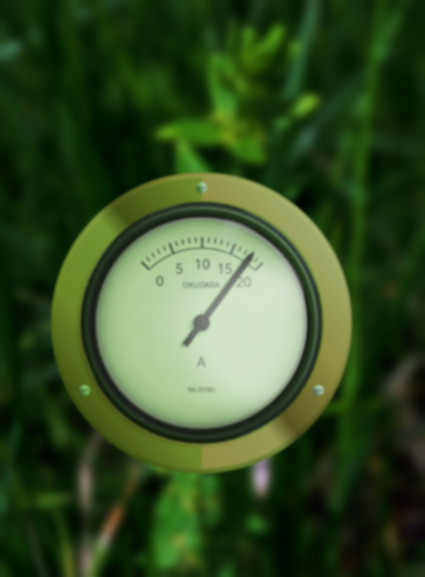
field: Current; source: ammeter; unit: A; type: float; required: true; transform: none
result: 18 A
